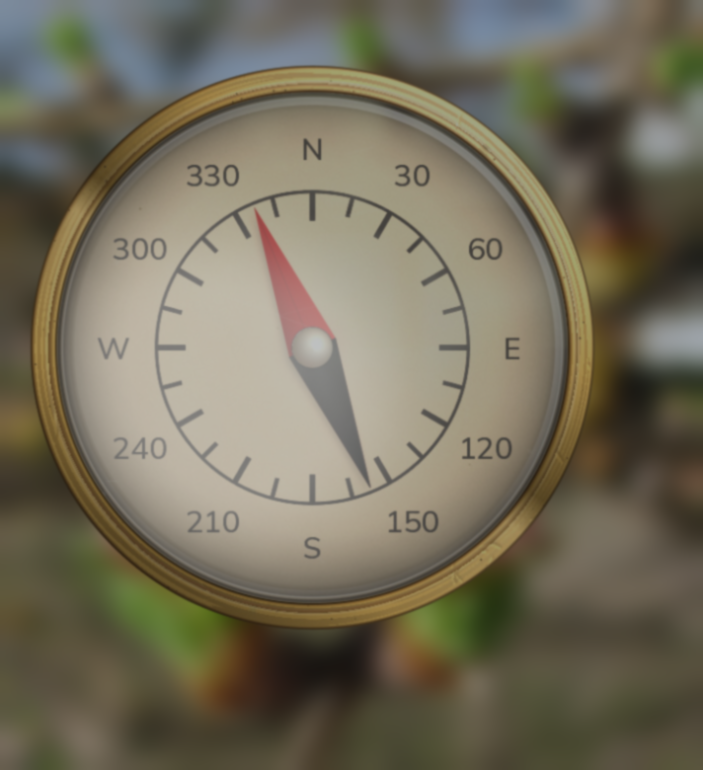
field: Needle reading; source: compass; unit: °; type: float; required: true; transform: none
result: 337.5 °
